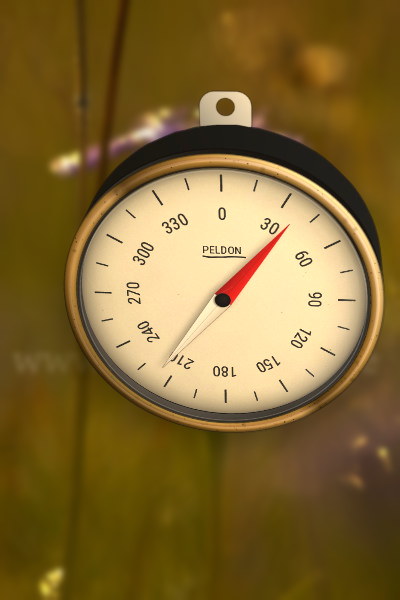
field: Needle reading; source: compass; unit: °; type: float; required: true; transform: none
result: 37.5 °
